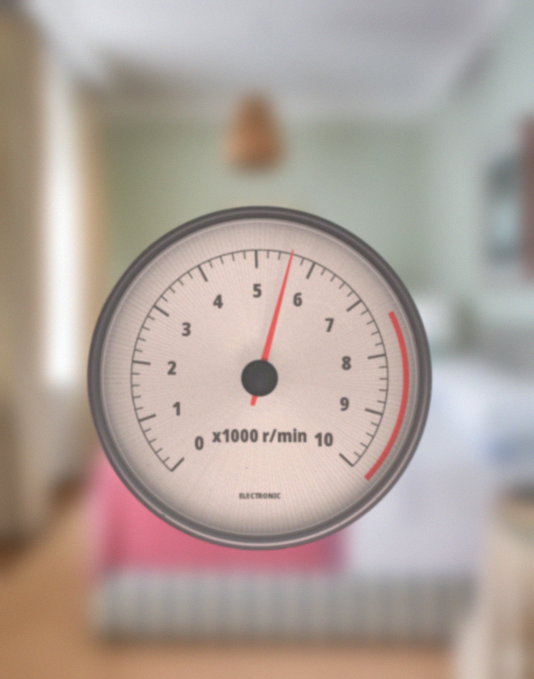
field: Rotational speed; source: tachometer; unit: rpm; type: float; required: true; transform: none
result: 5600 rpm
